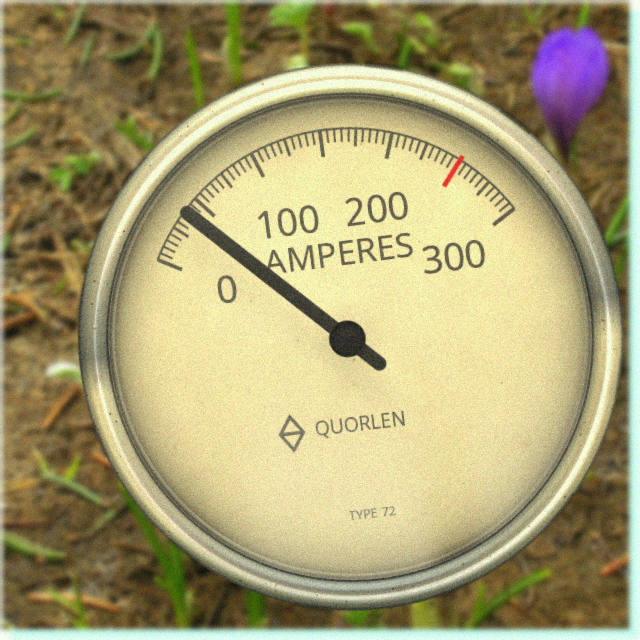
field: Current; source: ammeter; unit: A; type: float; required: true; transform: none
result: 40 A
